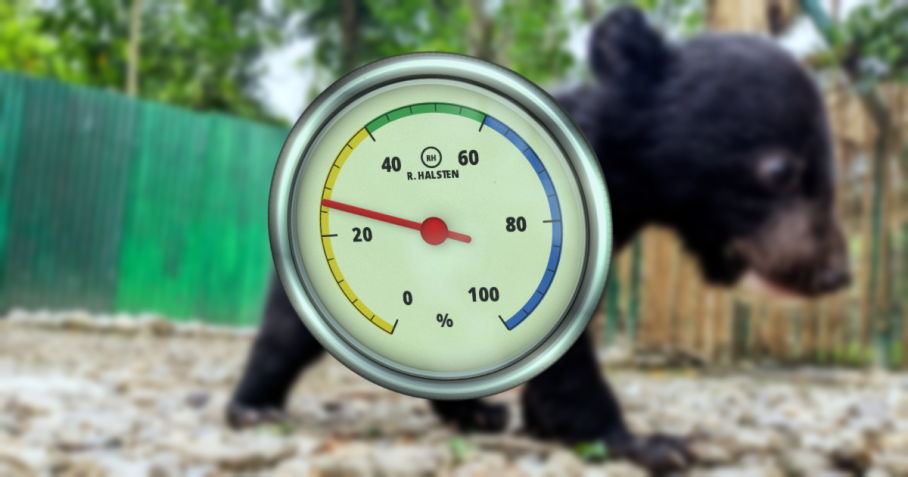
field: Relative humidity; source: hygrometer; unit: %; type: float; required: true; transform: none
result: 26 %
